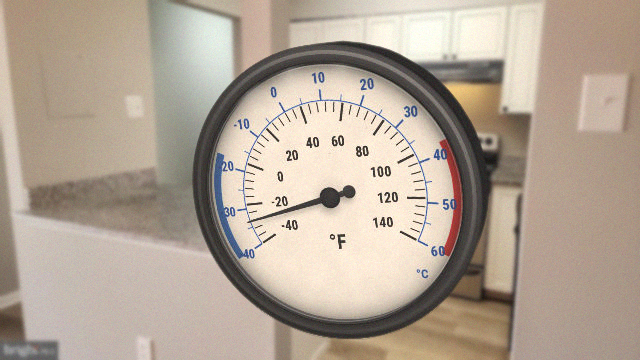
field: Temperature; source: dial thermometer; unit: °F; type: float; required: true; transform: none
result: -28 °F
